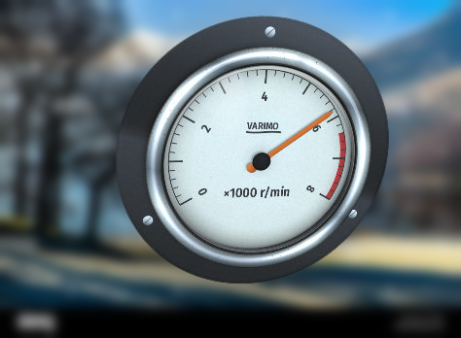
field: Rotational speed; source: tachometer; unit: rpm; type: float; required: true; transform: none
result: 5800 rpm
